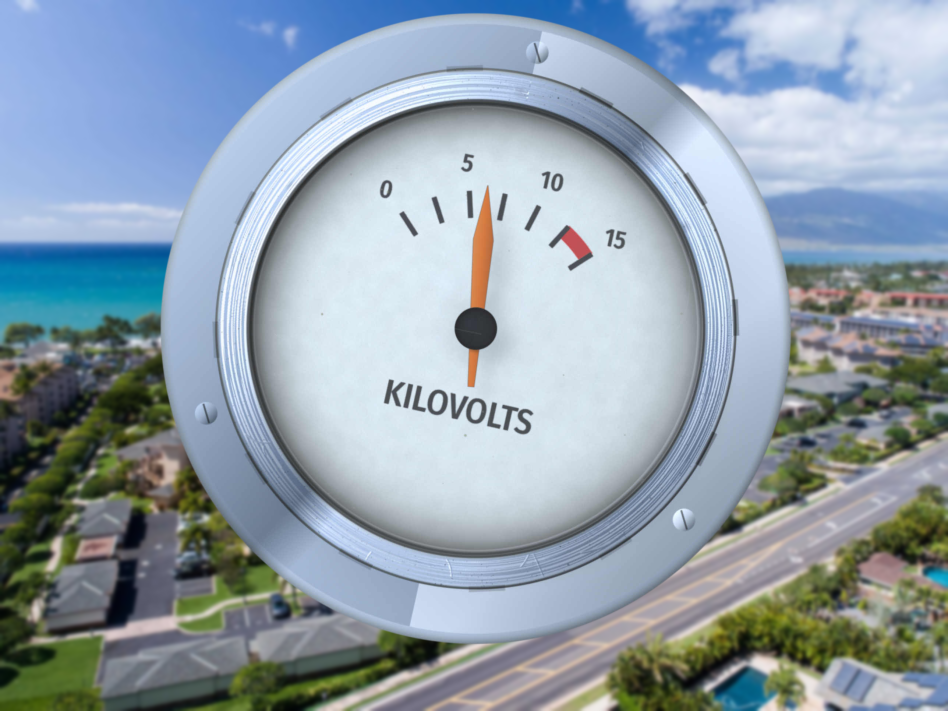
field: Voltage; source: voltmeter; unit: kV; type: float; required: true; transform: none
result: 6.25 kV
